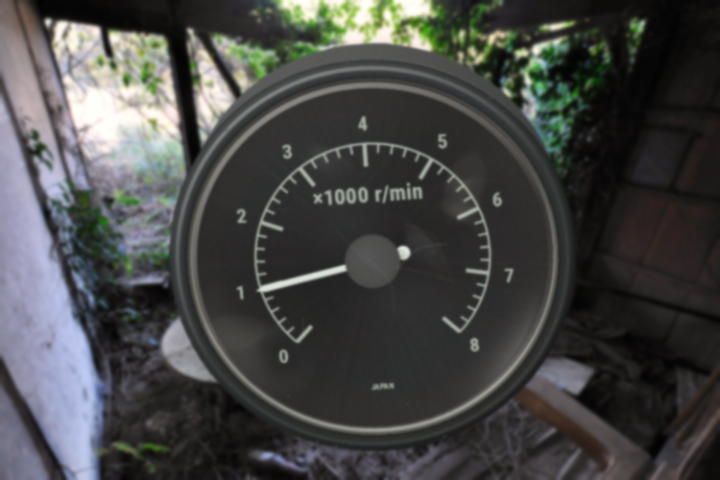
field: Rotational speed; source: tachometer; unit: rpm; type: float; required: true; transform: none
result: 1000 rpm
